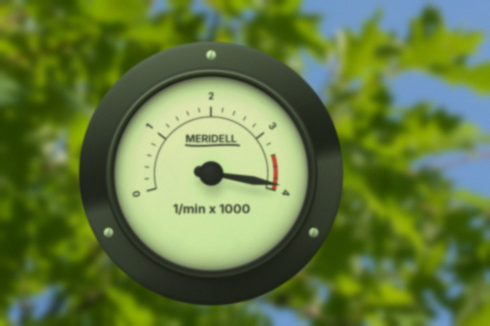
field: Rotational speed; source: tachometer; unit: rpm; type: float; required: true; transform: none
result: 3900 rpm
